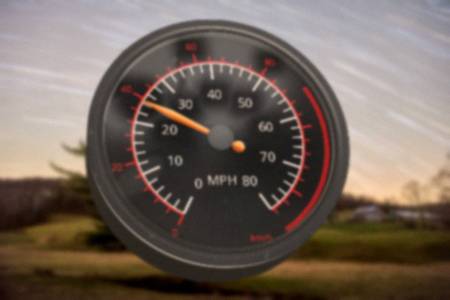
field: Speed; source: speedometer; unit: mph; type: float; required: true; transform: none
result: 24 mph
